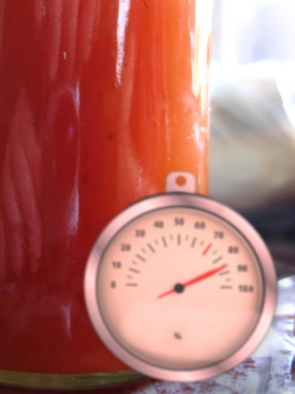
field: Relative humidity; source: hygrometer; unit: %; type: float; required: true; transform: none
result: 85 %
